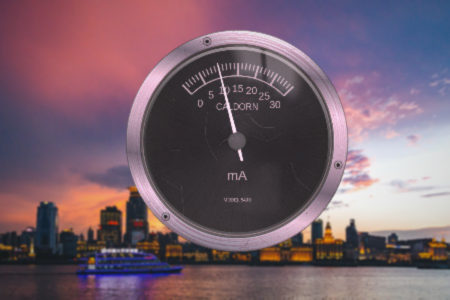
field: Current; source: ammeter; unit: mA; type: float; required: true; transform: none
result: 10 mA
